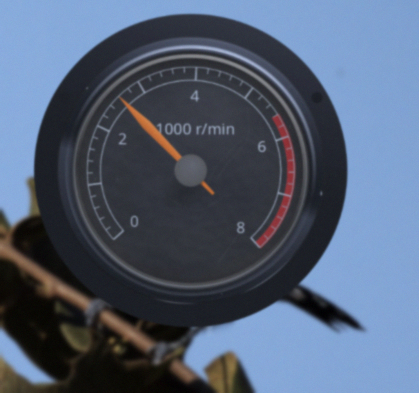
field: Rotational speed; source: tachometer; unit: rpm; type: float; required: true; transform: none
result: 2600 rpm
